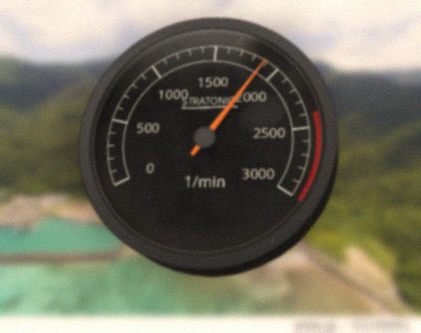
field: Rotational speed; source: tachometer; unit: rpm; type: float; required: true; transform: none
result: 1900 rpm
